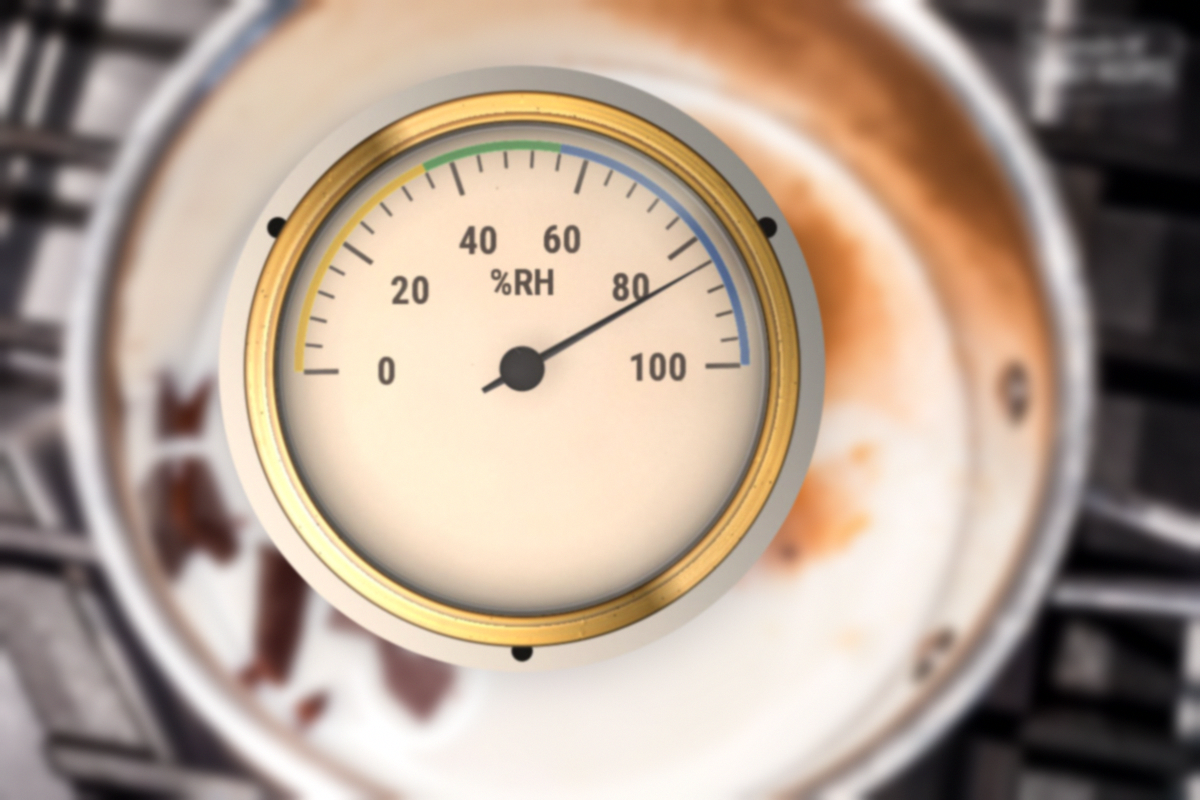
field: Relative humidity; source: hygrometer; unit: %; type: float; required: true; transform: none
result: 84 %
